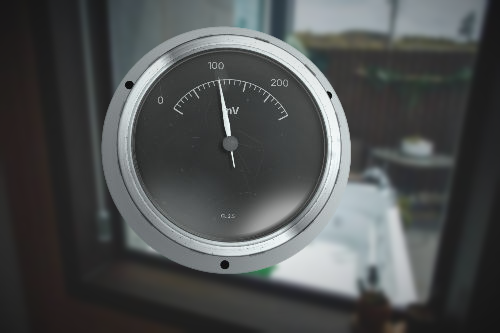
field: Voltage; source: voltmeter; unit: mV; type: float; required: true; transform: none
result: 100 mV
